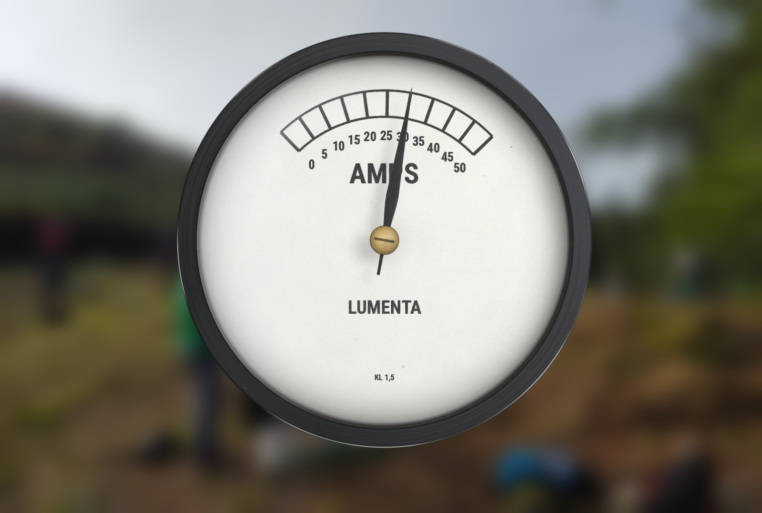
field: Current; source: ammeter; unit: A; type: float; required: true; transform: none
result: 30 A
